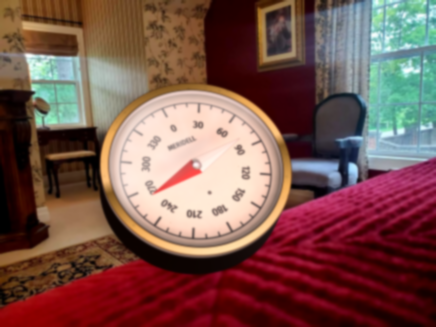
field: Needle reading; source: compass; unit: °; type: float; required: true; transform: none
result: 260 °
